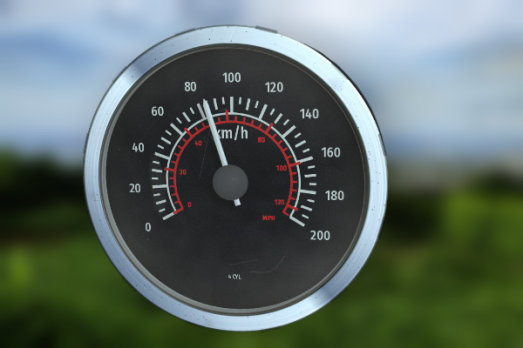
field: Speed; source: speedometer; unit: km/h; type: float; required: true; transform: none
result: 85 km/h
